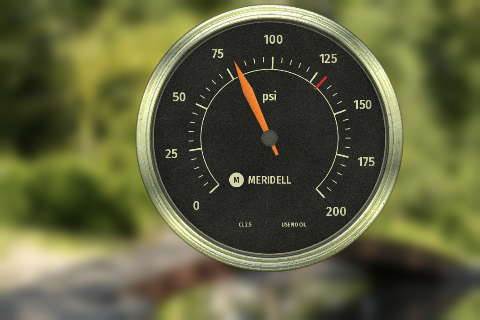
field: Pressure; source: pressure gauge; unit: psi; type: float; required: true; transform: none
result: 80 psi
